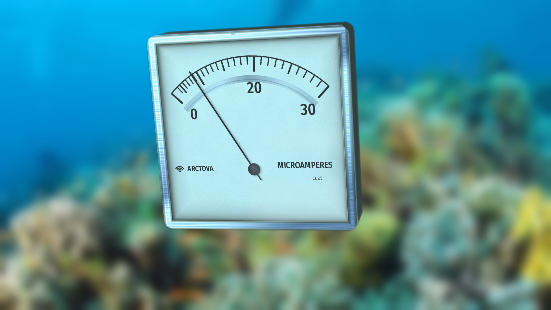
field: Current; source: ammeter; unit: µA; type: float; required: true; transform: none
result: 9 µA
